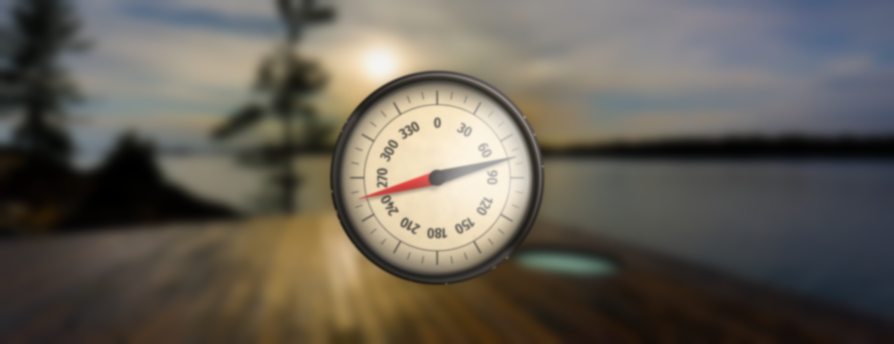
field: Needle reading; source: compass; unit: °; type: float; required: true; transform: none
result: 255 °
